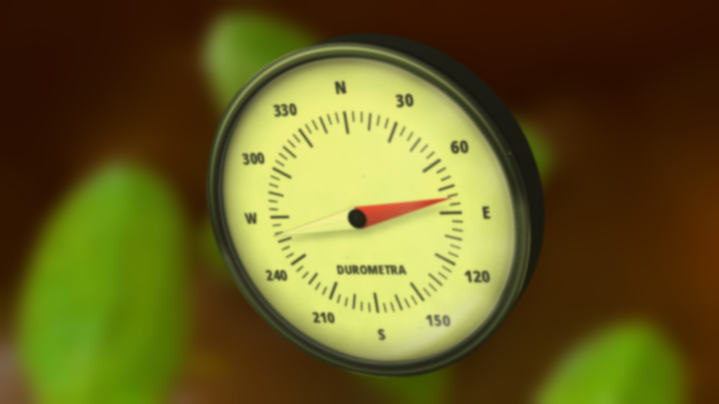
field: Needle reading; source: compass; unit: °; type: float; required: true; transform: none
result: 80 °
